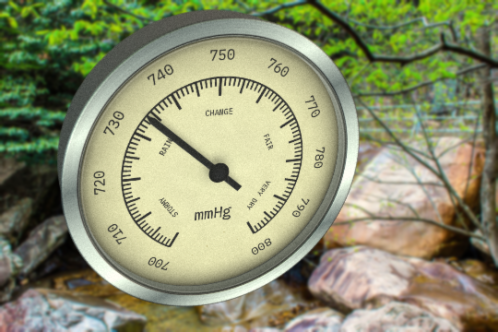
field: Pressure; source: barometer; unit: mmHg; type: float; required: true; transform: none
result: 734 mmHg
